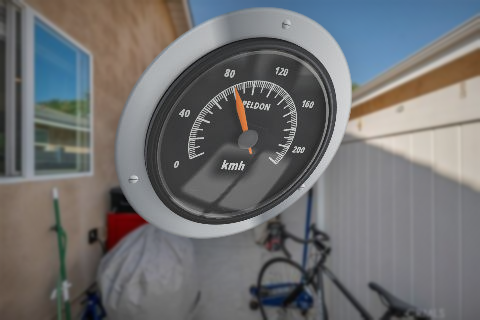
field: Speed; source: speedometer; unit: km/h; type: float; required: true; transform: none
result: 80 km/h
